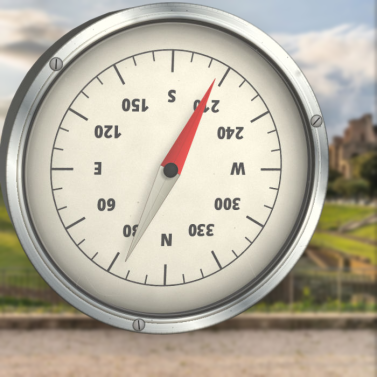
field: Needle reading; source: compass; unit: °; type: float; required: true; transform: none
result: 205 °
